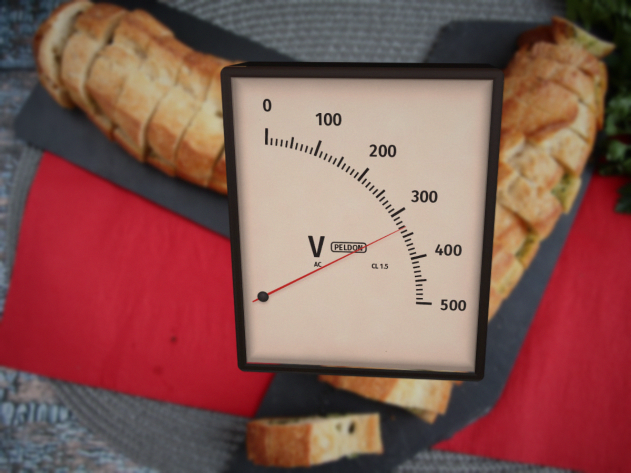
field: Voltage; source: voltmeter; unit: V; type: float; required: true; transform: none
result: 330 V
